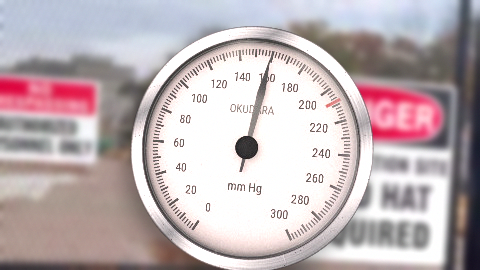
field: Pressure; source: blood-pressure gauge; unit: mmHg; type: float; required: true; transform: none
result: 160 mmHg
